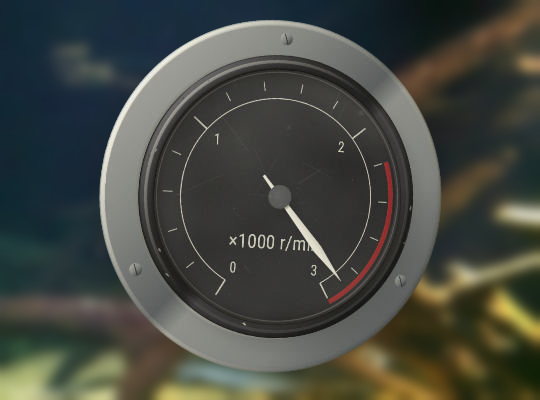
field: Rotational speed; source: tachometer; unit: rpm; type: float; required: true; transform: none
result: 2900 rpm
